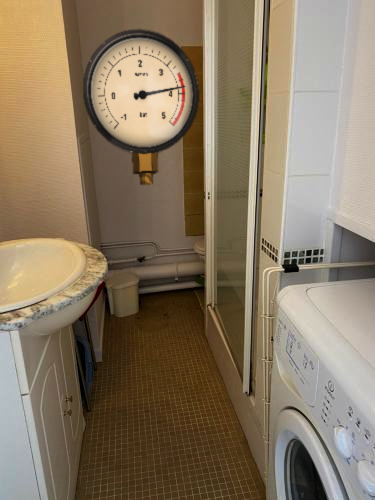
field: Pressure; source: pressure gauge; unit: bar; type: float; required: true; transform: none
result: 3.8 bar
